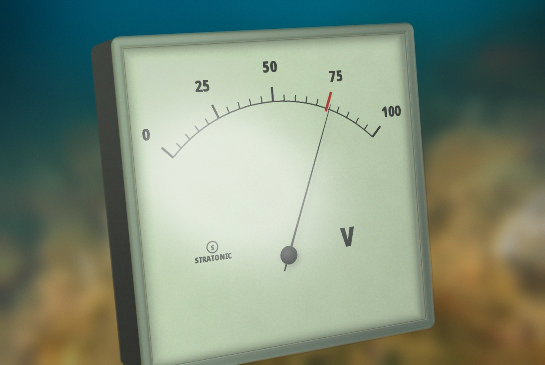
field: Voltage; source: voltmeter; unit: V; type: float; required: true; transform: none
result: 75 V
